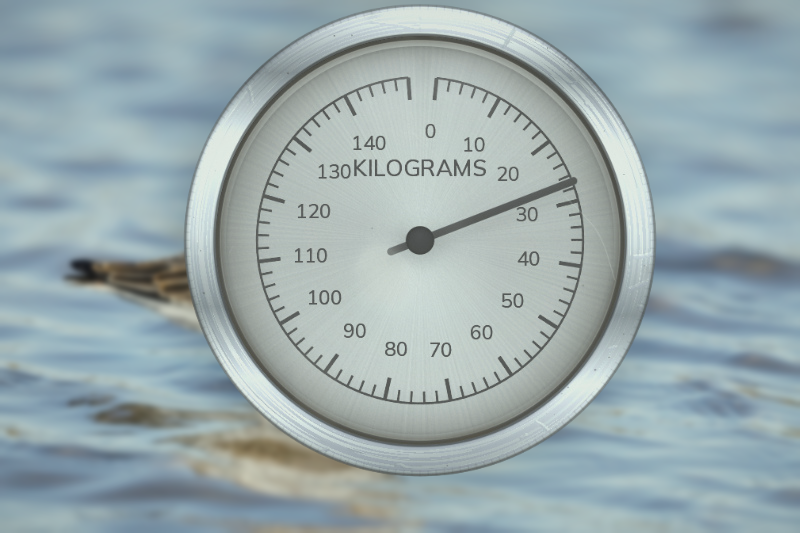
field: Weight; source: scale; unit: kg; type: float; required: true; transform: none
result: 27 kg
